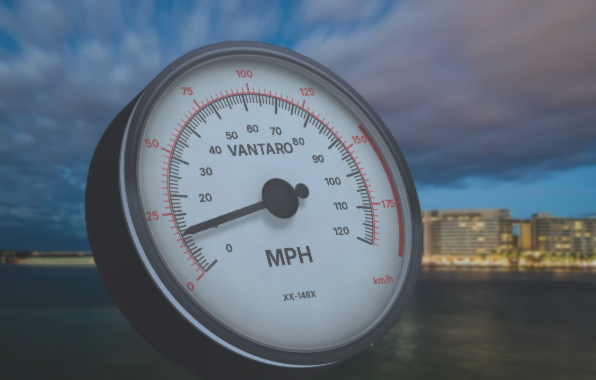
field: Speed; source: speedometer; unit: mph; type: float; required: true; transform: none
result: 10 mph
